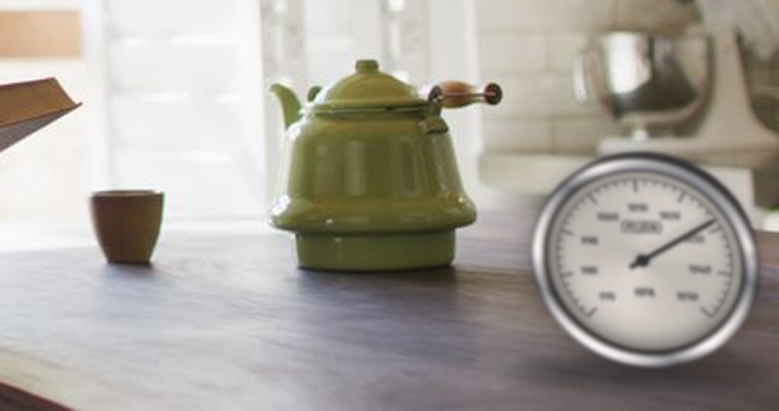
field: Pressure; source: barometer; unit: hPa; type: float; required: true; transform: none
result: 1028 hPa
